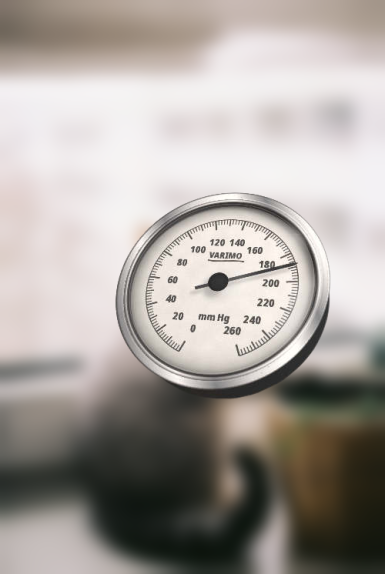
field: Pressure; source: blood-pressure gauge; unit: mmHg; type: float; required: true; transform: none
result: 190 mmHg
